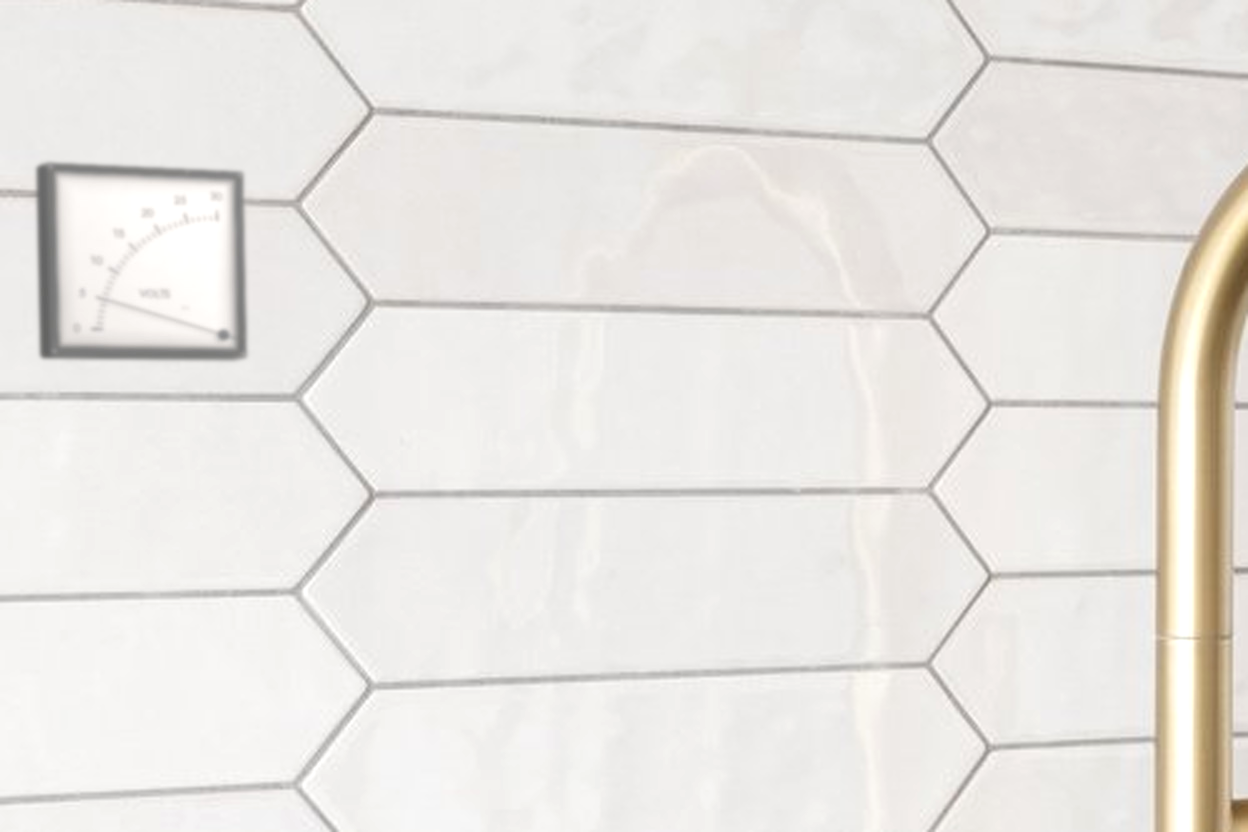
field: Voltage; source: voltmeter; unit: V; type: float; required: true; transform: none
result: 5 V
